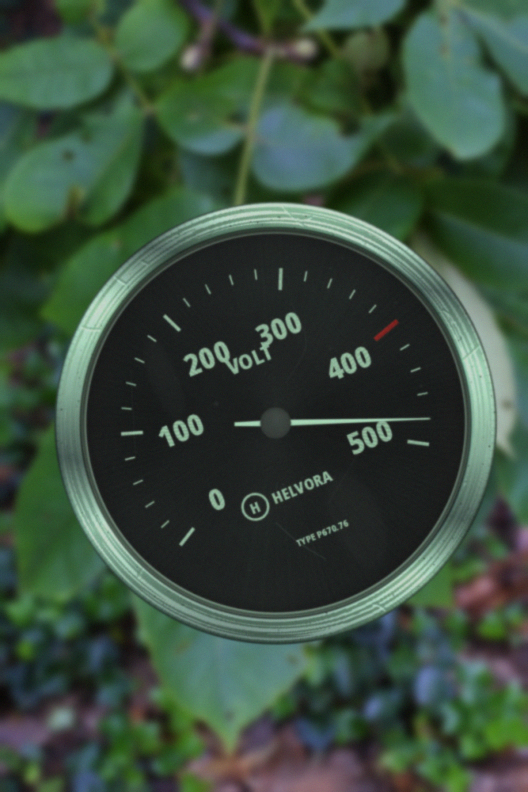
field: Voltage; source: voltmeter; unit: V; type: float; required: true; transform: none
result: 480 V
